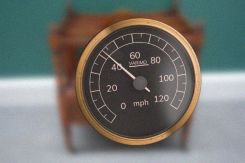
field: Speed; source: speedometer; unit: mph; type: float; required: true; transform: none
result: 42.5 mph
